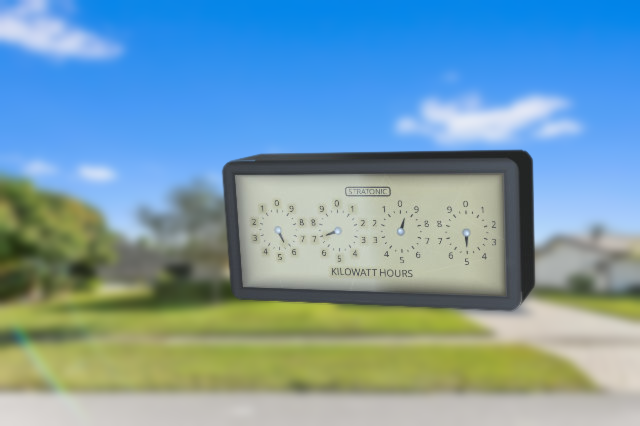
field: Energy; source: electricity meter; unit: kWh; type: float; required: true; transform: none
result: 5695 kWh
